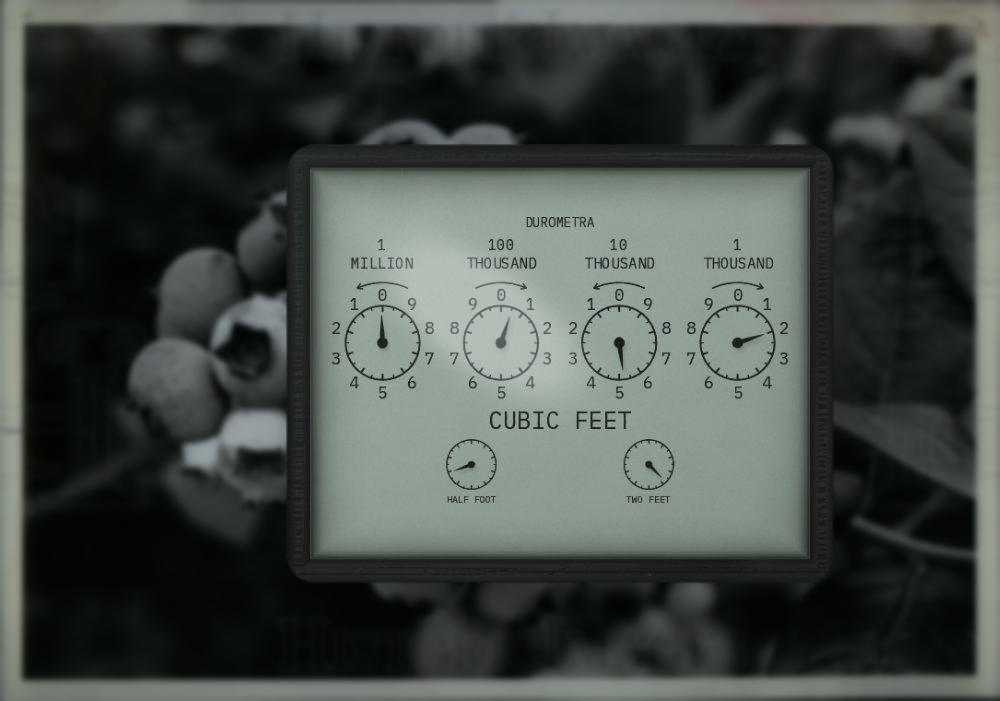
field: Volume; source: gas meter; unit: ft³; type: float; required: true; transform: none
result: 5200 ft³
